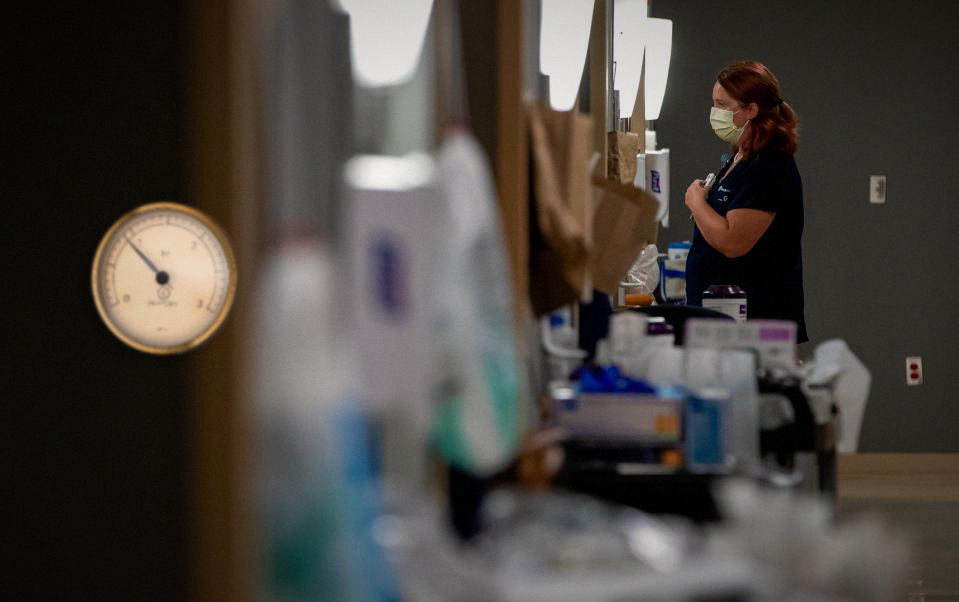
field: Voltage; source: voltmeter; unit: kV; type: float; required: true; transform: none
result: 0.9 kV
